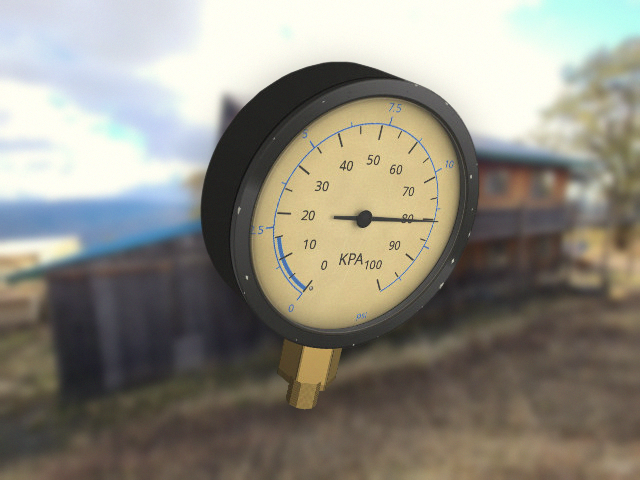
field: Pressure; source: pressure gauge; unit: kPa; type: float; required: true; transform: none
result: 80 kPa
